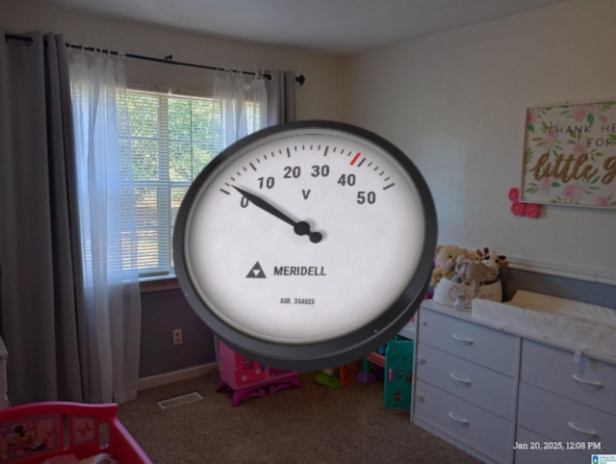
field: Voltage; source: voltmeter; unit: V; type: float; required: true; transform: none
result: 2 V
